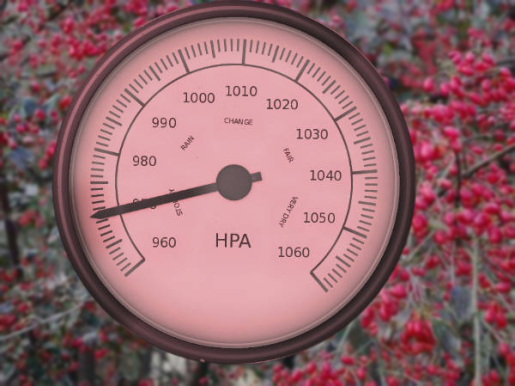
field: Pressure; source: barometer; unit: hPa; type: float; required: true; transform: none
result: 970 hPa
